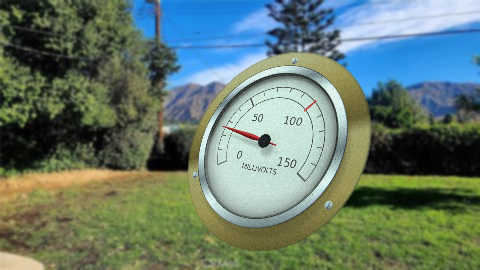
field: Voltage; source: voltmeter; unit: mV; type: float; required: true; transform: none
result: 25 mV
